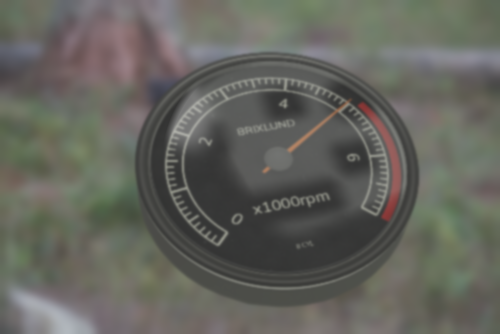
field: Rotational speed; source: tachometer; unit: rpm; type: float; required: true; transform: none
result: 5000 rpm
